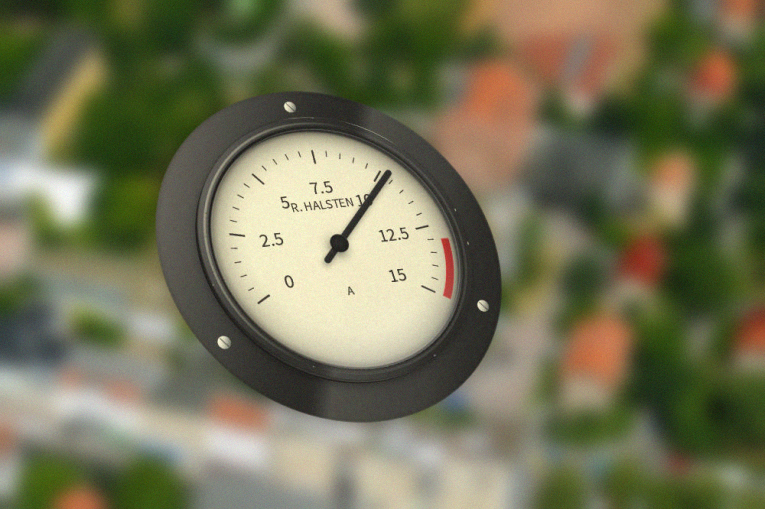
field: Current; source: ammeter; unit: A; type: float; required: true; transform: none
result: 10.25 A
